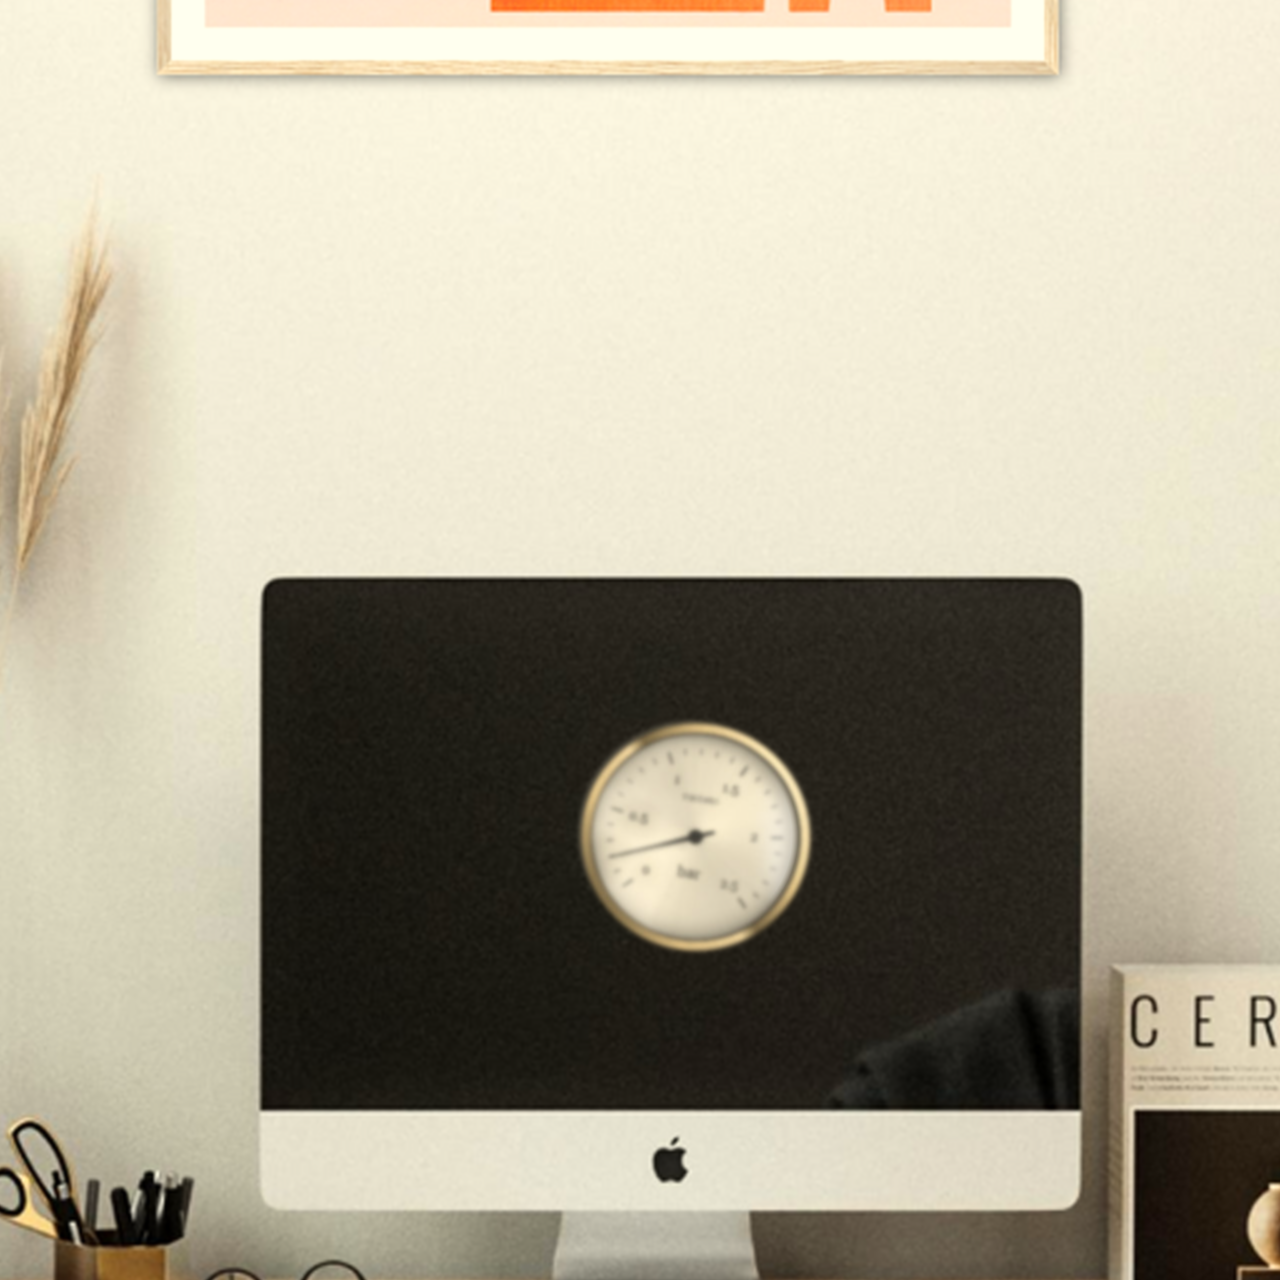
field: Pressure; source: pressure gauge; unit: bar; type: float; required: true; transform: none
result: 0.2 bar
